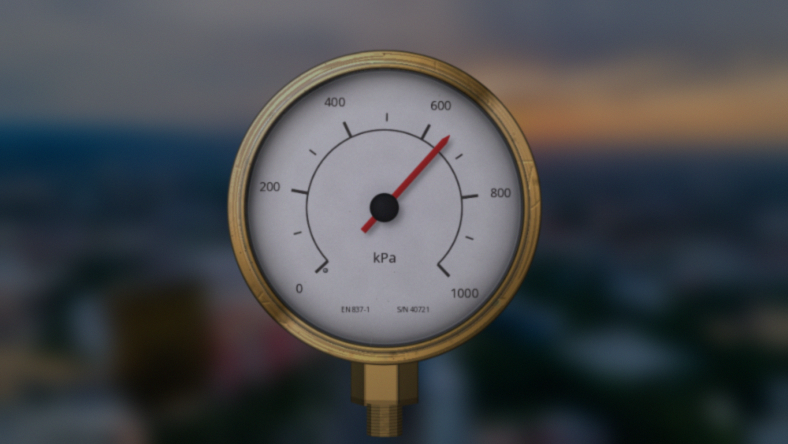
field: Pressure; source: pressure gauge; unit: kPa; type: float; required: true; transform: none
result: 650 kPa
